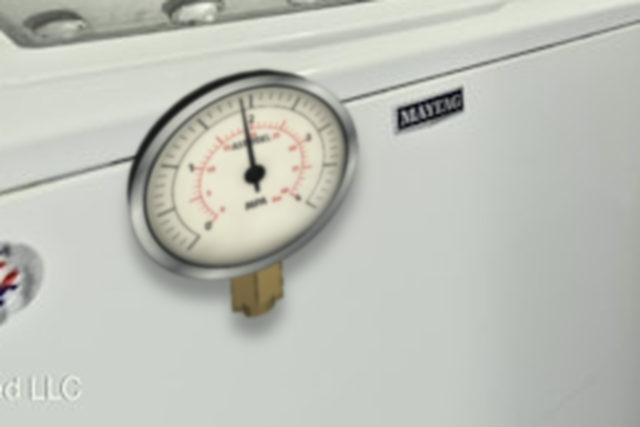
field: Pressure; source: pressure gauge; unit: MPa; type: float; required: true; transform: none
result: 1.9 MPa
